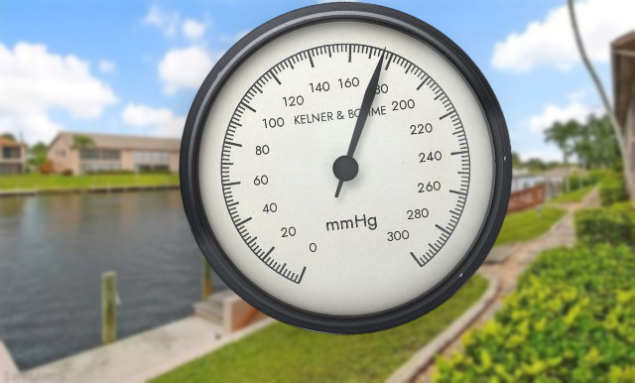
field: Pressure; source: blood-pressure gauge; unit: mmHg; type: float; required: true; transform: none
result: 176 mmHg
